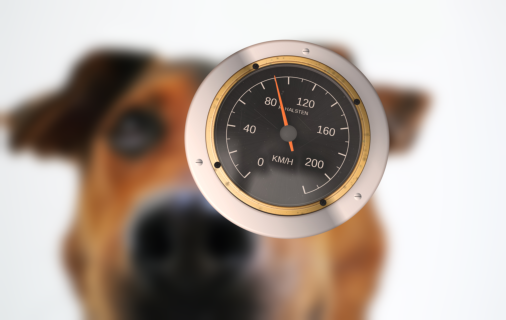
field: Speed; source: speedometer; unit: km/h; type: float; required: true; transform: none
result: 90 km/h
